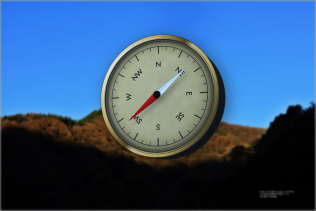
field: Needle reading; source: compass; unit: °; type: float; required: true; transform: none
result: 230 °
